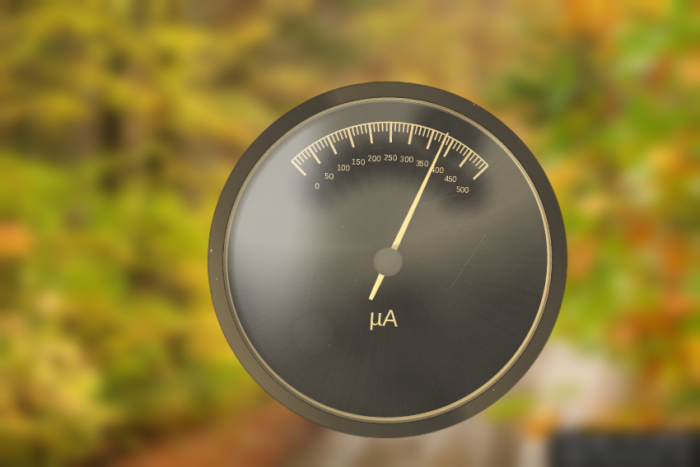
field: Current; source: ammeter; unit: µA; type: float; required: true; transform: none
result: 380 µA
